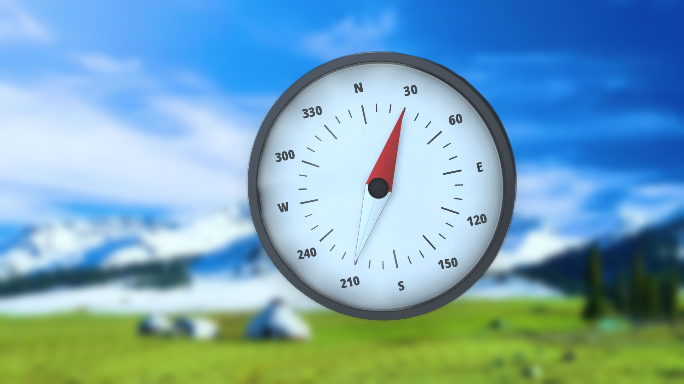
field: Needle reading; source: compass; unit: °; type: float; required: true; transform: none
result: 30 °
